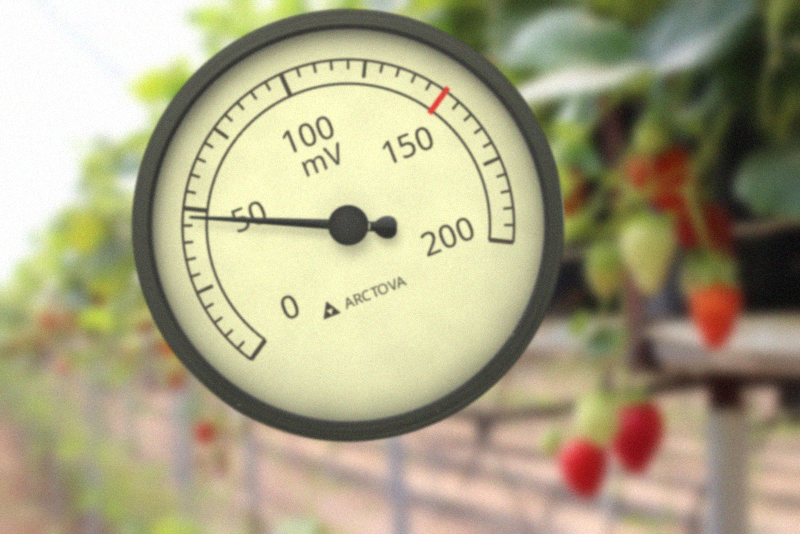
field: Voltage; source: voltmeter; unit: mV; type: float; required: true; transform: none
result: 47.5 mV
